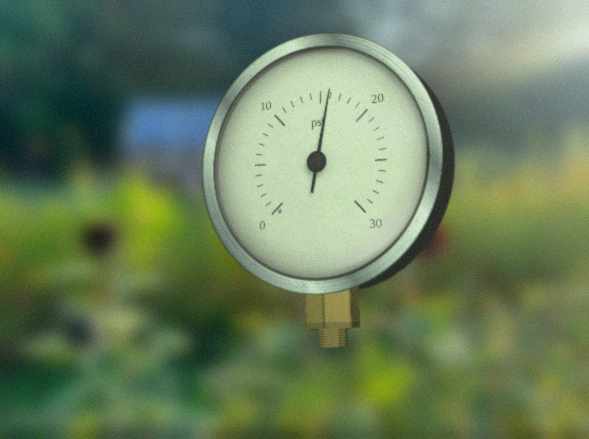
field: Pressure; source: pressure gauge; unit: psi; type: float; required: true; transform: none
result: 16 psi
